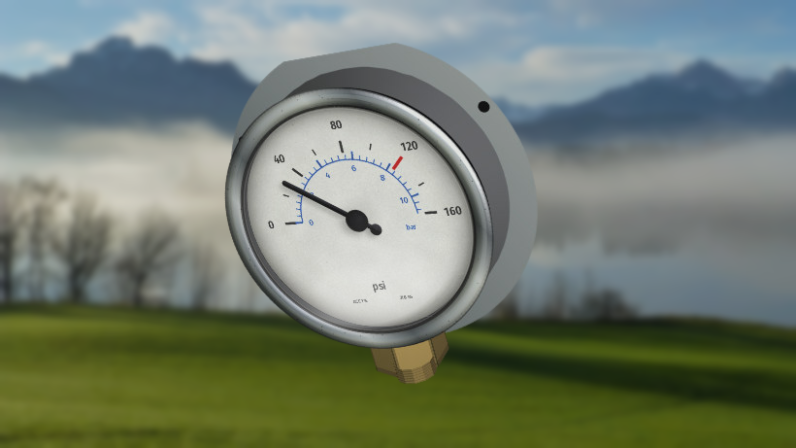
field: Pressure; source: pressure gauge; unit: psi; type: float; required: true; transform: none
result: 30 psi
